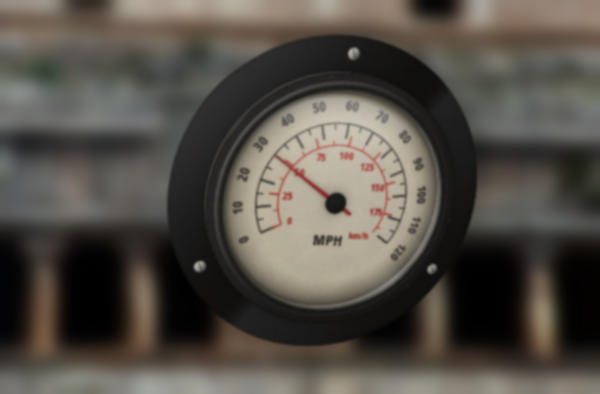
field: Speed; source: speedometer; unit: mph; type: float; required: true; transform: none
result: 30 mph
